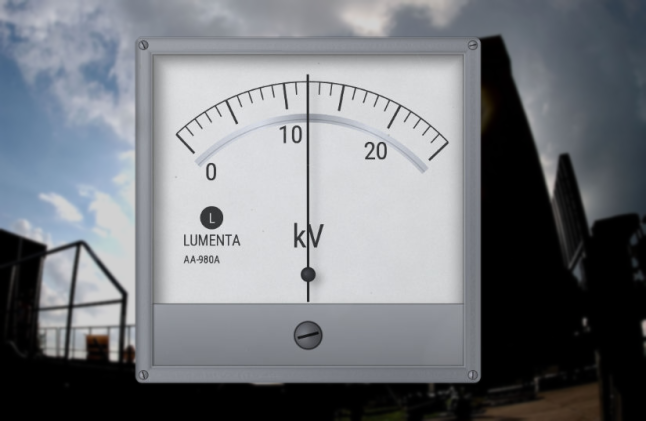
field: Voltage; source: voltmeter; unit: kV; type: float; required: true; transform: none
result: 12 kV
